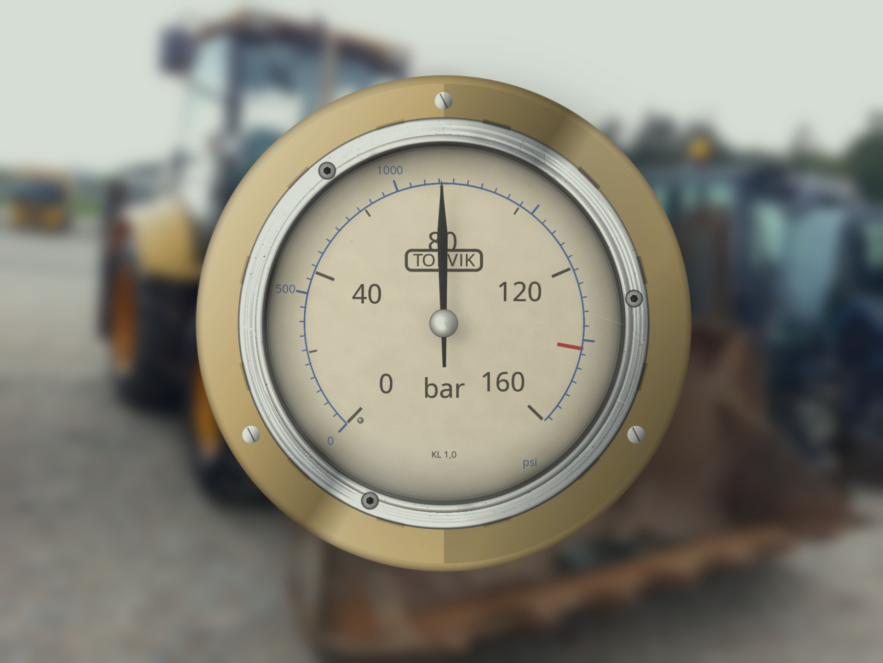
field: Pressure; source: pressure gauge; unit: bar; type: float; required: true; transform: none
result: 80 bar
